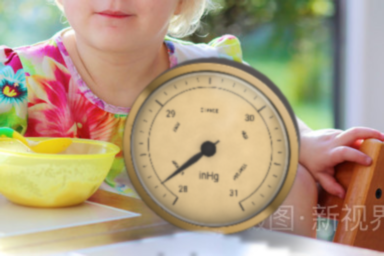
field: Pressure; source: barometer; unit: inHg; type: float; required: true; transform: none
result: 28.2 inHg
